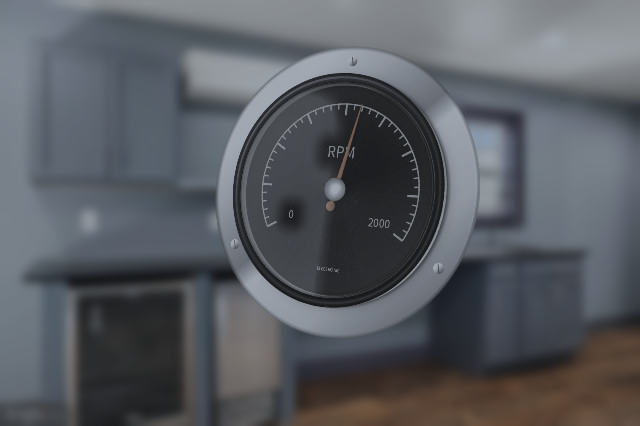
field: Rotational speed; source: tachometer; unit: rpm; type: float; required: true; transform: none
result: 1100 rpm
